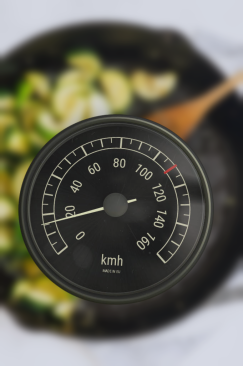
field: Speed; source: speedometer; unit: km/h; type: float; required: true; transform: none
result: 15 km/h
